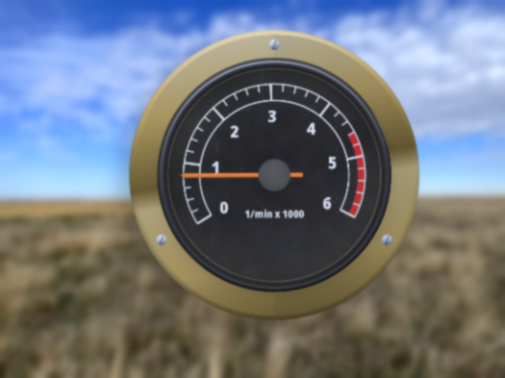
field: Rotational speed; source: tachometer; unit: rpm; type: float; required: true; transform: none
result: 800 rpm
